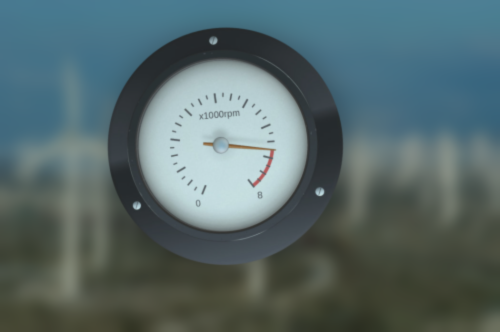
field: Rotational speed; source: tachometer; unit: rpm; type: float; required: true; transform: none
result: 6750 rpm
